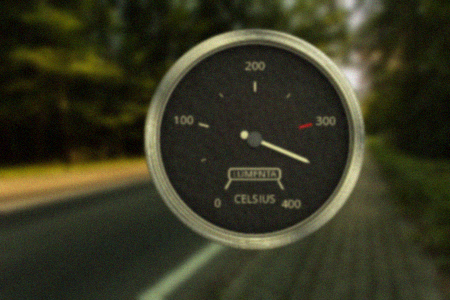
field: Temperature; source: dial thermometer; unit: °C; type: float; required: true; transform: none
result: 350 °C
